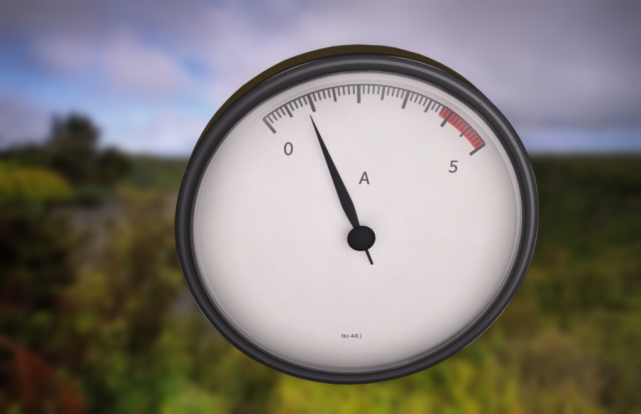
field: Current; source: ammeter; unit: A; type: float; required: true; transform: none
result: 0.9 A
